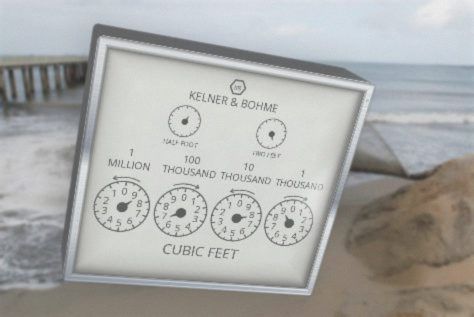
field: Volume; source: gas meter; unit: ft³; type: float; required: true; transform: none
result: 867900 ft³
